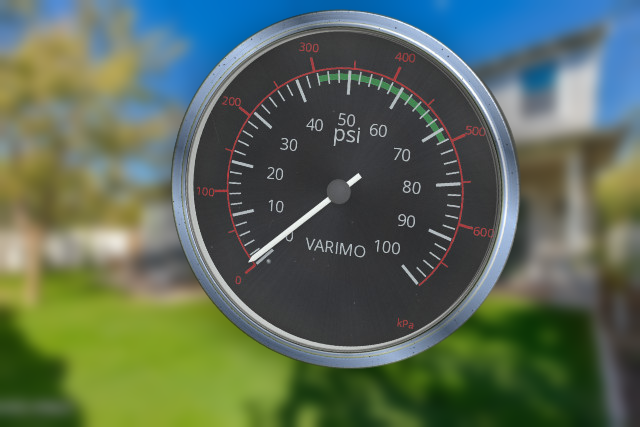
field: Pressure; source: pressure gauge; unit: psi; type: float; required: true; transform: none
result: 1 psi
